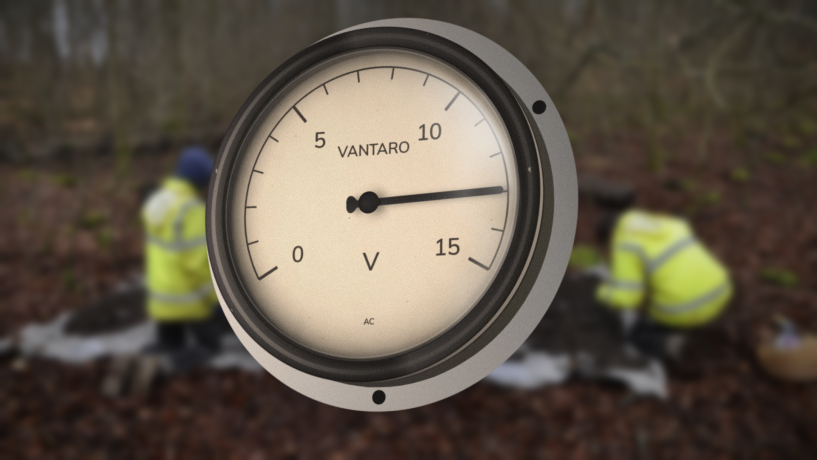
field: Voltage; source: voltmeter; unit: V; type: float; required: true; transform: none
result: 13 V
